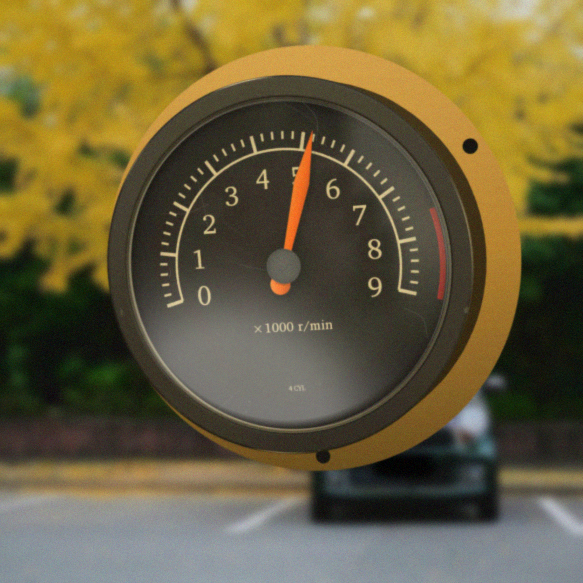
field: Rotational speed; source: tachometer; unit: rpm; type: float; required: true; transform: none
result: 5200 rpm
